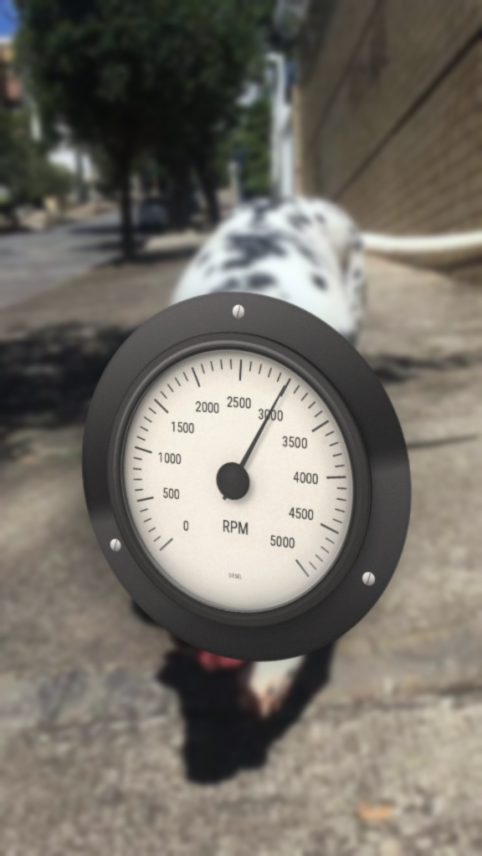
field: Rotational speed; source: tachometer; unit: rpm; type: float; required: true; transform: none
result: 3000 rpm
